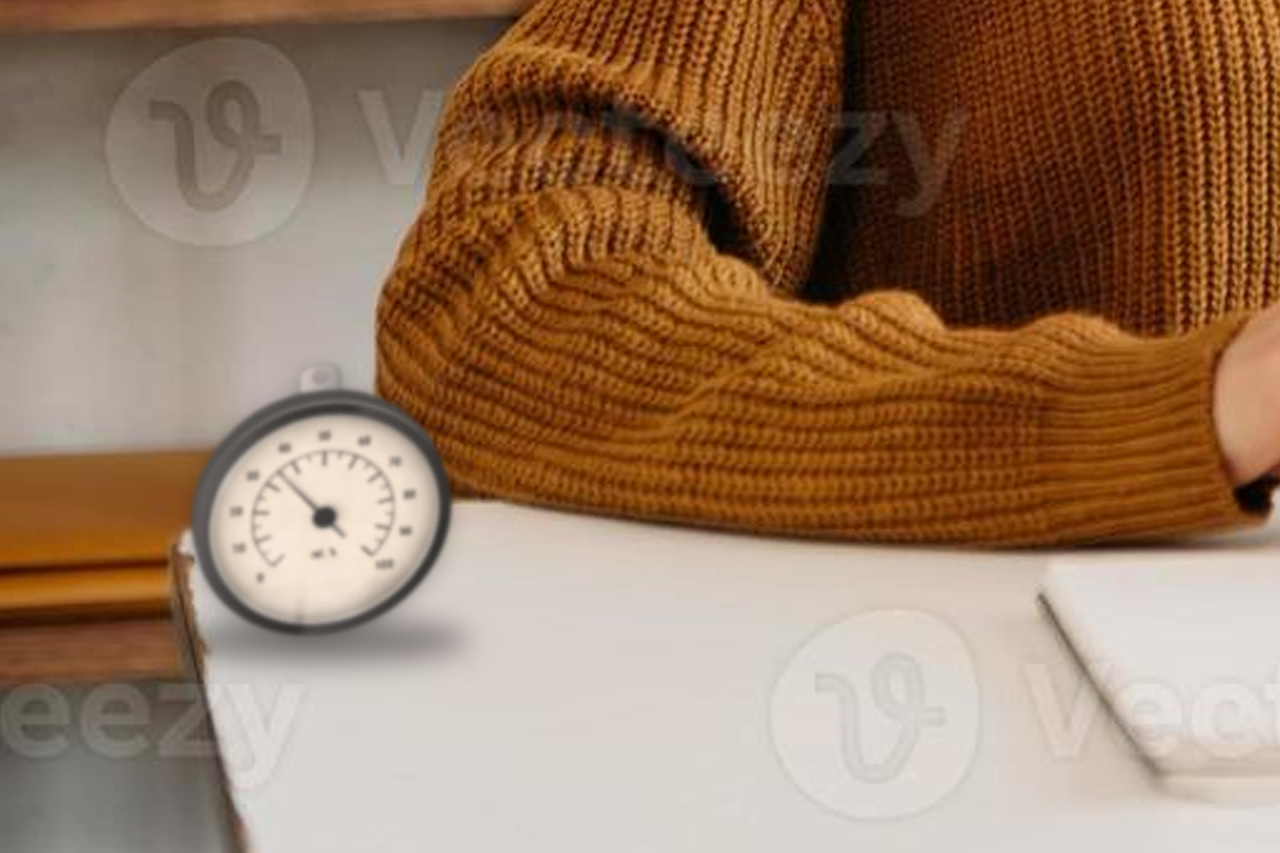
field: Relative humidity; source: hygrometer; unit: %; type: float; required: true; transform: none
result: 35 %
